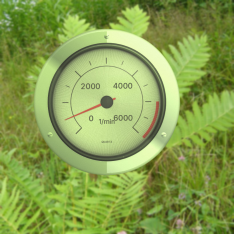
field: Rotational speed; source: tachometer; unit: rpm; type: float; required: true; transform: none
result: 500 rpm
